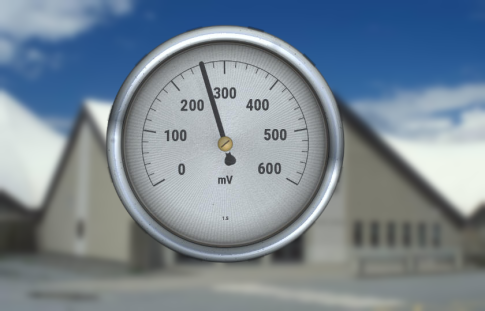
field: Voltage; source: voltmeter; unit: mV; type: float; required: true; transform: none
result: 260 mV
